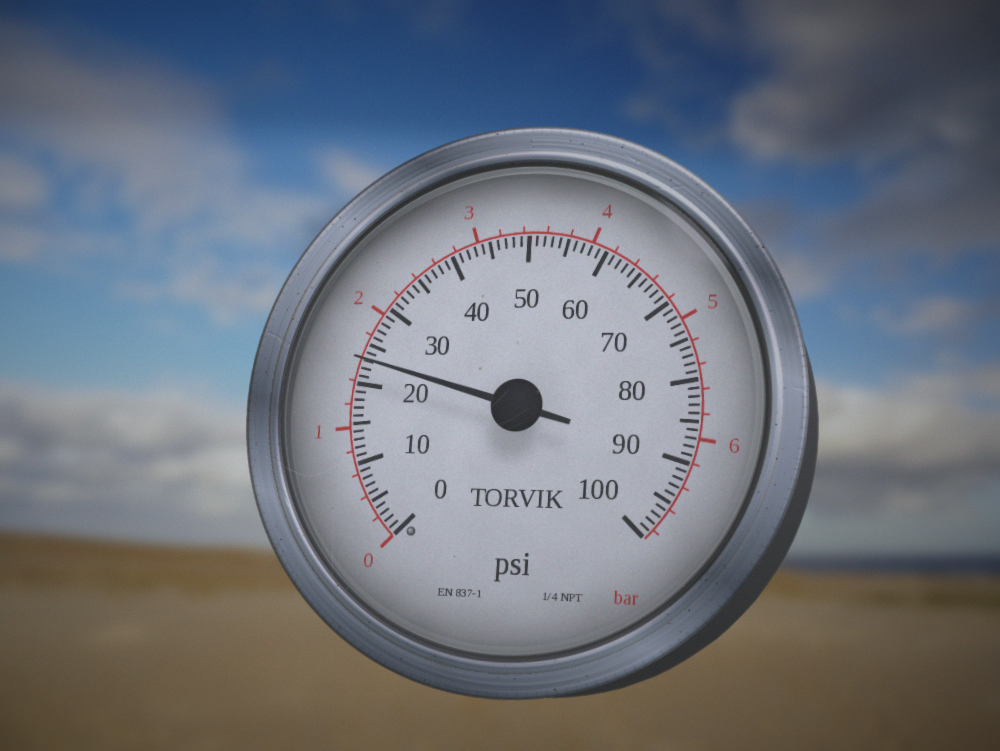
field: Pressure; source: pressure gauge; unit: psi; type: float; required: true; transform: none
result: 23 psi
